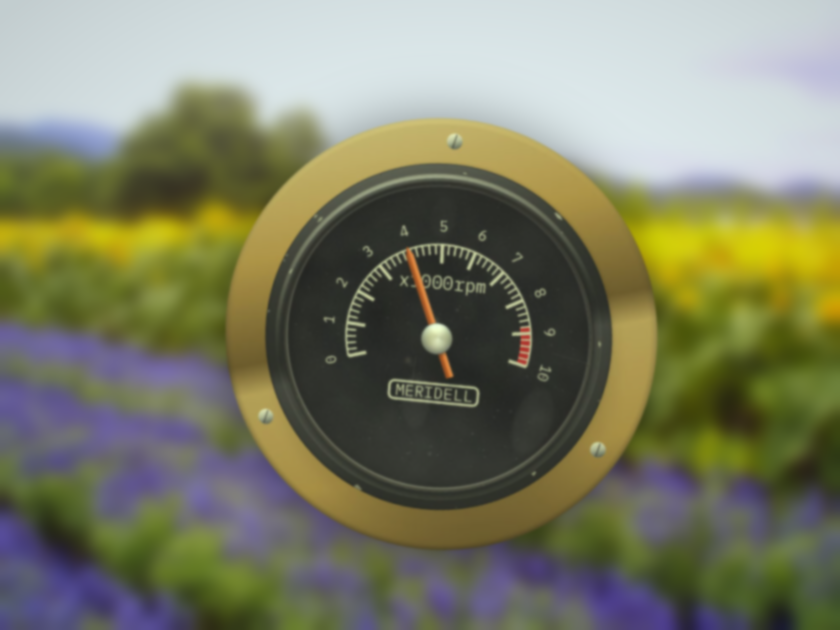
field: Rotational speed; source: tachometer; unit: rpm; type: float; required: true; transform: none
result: 4000 rpm
